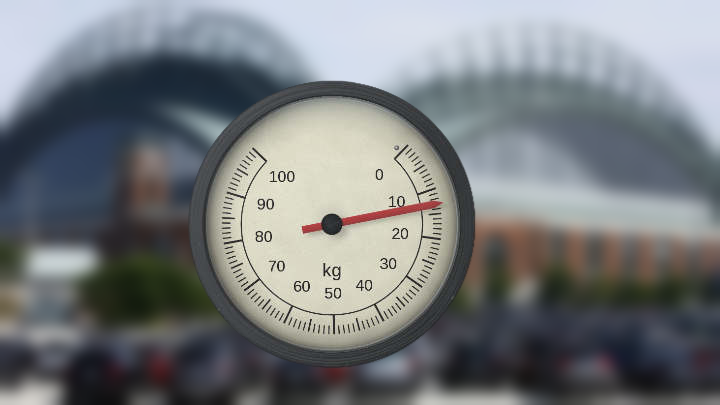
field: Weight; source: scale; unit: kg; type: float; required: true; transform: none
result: 13 kg
